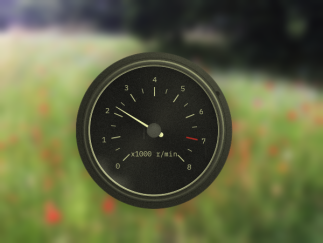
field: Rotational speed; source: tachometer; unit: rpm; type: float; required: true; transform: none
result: 2250 rpm
